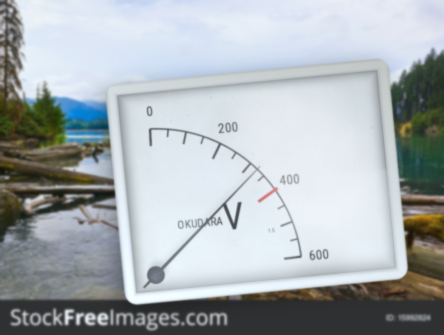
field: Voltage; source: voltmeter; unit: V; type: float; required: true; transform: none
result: 325 V
